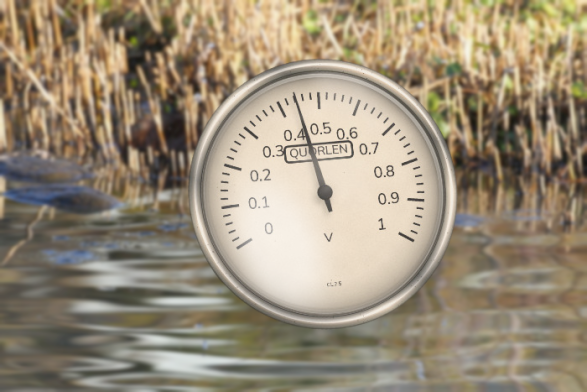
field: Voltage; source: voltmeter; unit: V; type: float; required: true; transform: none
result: 0.44 V
